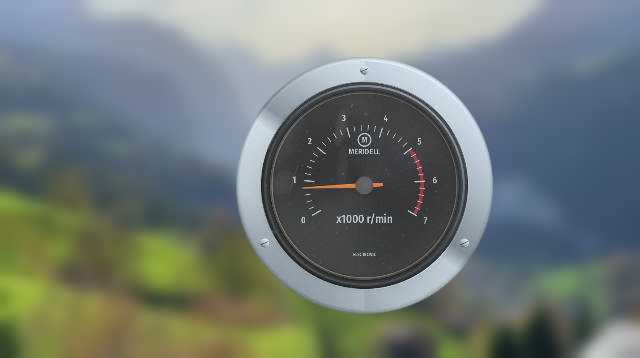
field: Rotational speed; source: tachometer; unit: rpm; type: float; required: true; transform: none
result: 800 rpm
